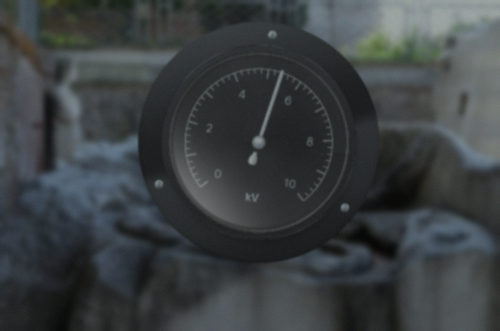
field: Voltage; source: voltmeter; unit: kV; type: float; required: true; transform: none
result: 5.4 kV
